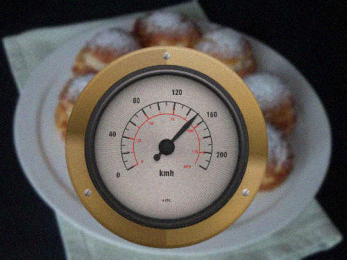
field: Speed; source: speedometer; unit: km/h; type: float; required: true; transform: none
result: 150 km/h
